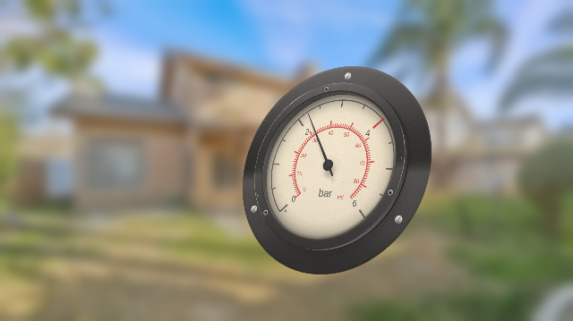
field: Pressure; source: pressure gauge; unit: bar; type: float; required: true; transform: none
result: 2.25 bar
